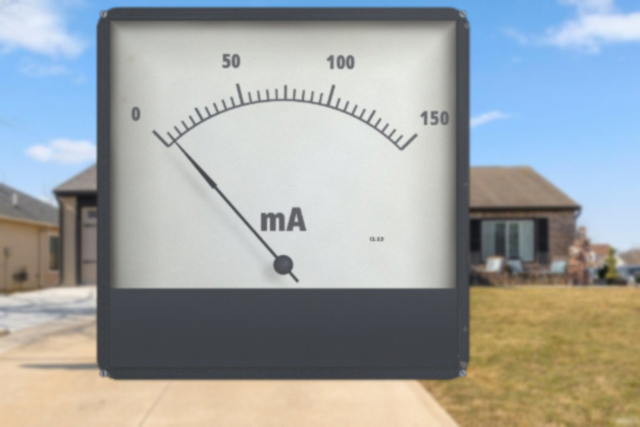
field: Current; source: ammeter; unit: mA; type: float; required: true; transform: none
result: 5 mA
